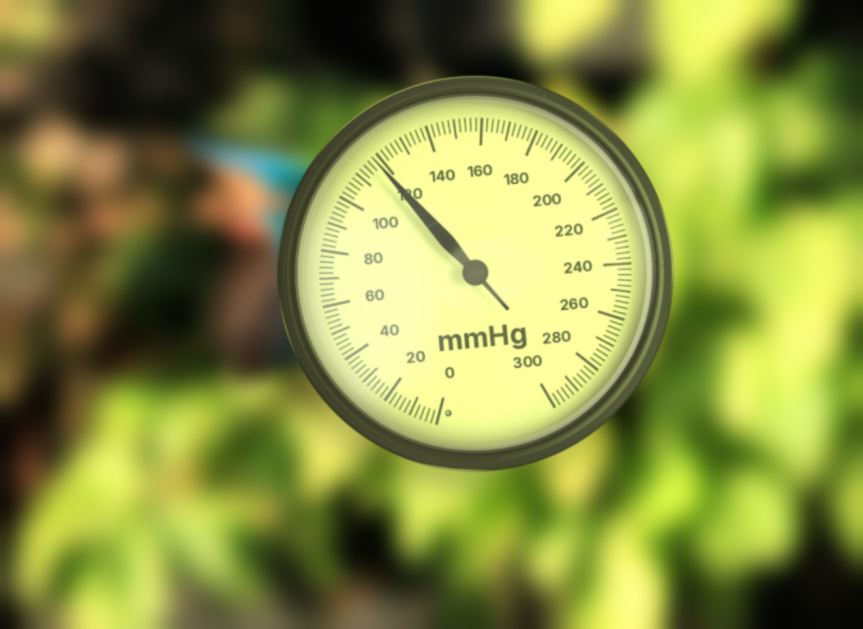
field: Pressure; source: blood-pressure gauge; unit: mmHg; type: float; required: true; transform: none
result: 118 mmHg
